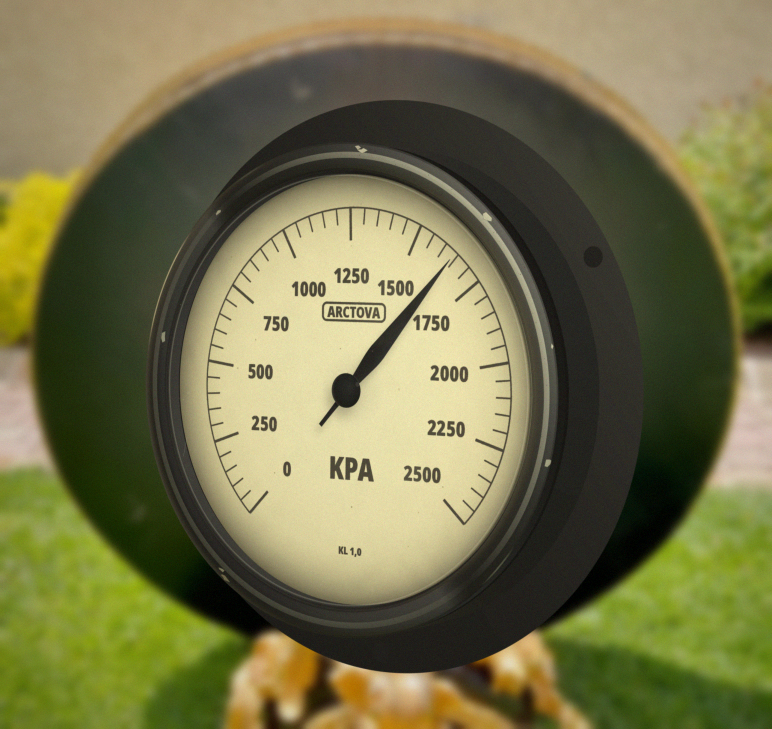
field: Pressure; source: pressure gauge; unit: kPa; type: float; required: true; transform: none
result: 1650 kPa
